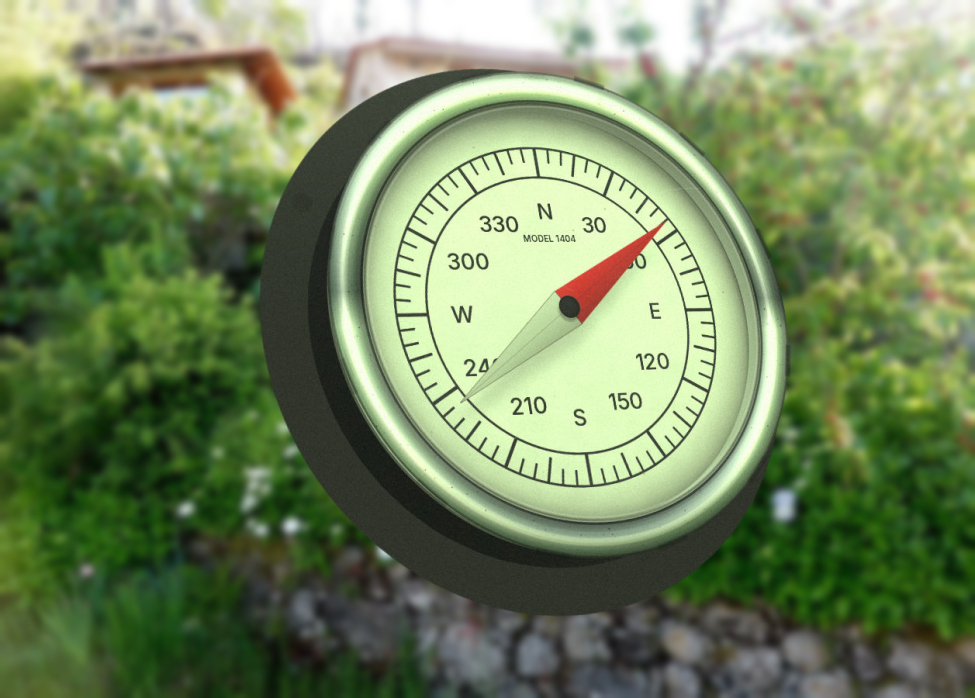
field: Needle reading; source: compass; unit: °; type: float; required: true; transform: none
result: 55 °
